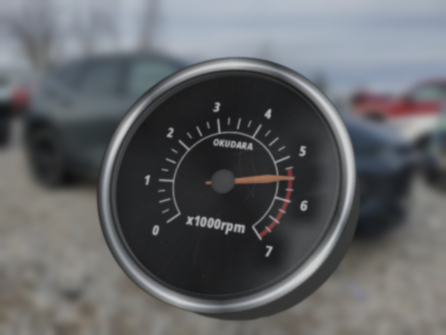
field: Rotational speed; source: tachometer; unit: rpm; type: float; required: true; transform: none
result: 5500 rpm
